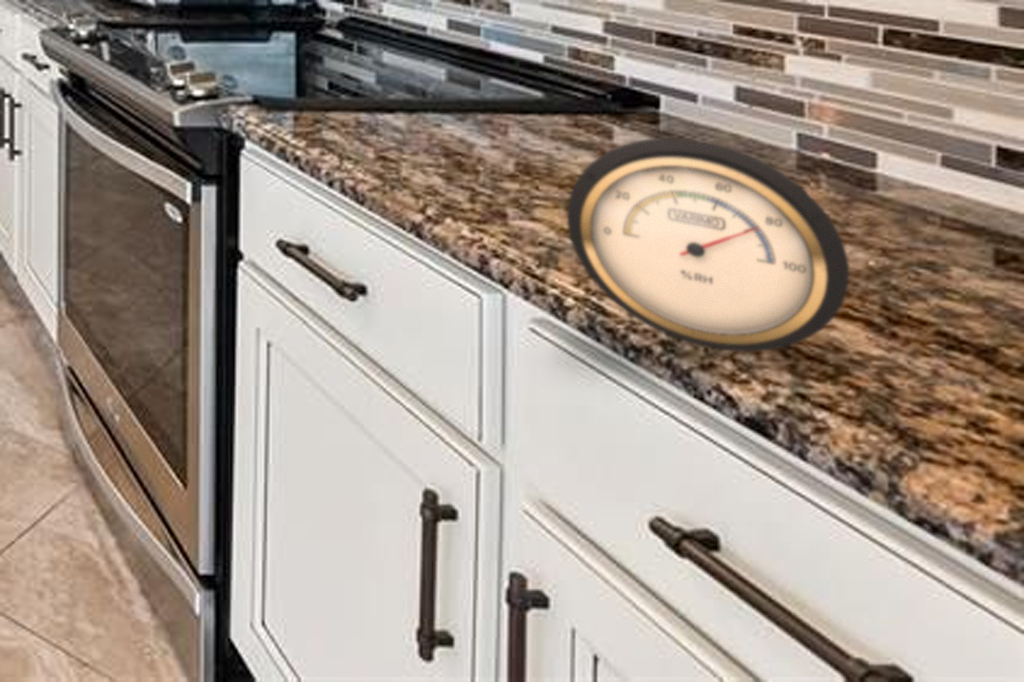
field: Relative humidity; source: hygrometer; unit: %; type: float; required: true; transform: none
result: 80 %
